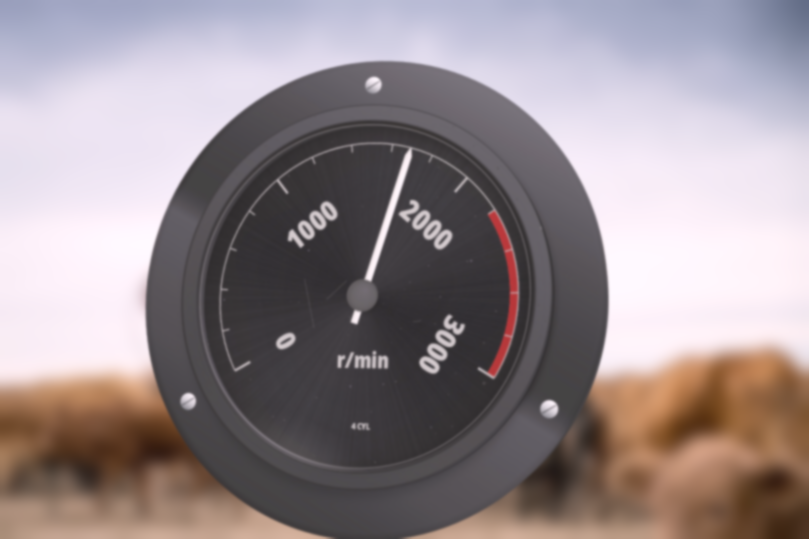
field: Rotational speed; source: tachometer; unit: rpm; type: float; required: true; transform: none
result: 1700 rpm
